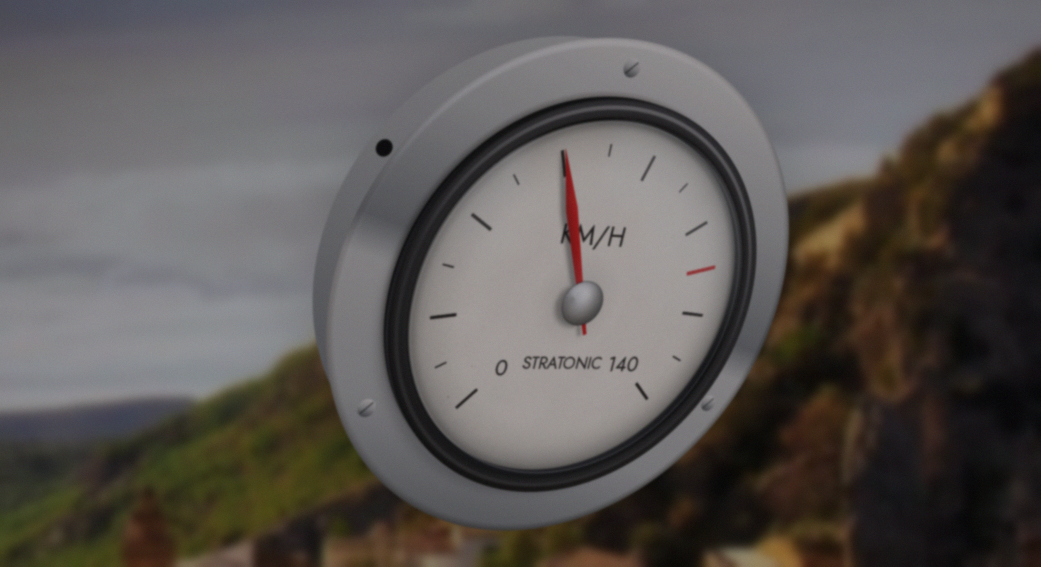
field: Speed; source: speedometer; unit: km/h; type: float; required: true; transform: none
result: 60 km/h
